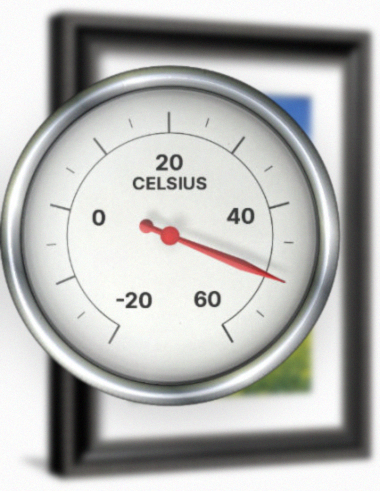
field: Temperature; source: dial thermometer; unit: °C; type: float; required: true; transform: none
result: 50 °C
